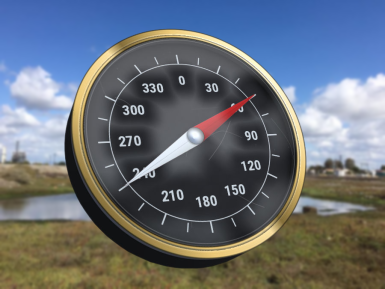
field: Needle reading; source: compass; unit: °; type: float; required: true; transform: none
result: 60 °
